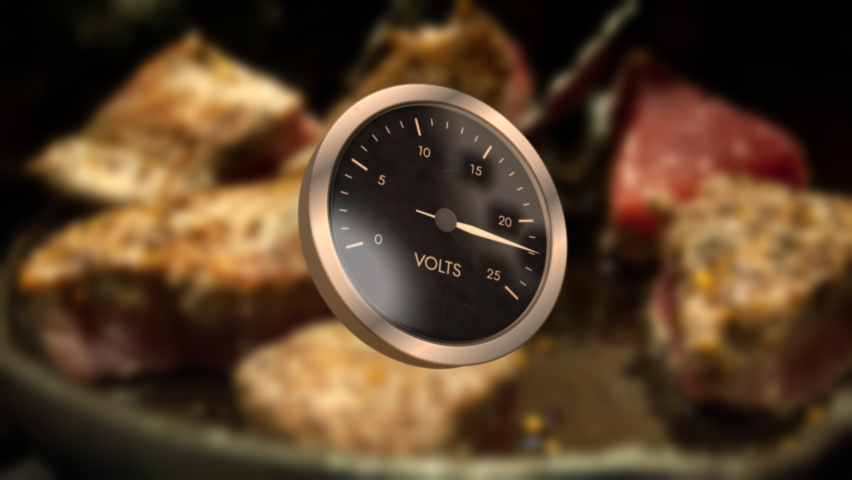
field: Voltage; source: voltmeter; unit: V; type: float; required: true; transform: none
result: 22 V
